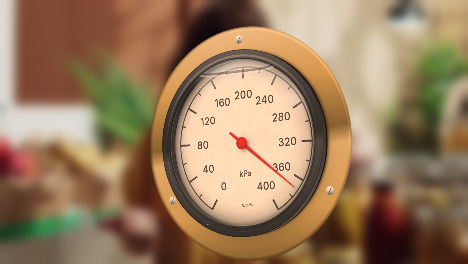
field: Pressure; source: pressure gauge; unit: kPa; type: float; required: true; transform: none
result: 370 kPa
